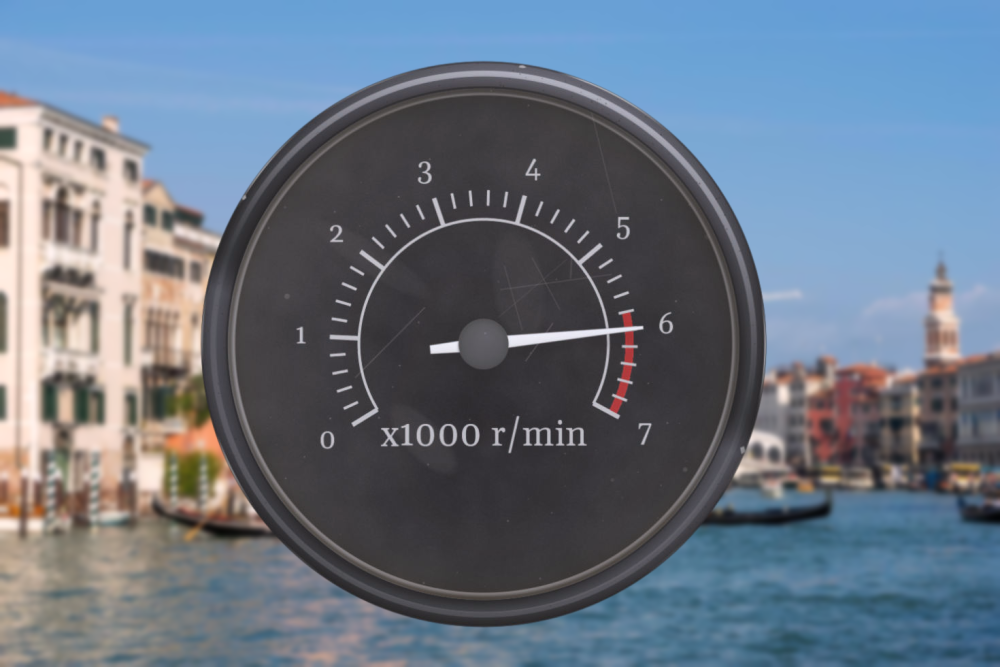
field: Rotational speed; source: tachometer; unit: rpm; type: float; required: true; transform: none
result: 6000 rpm
